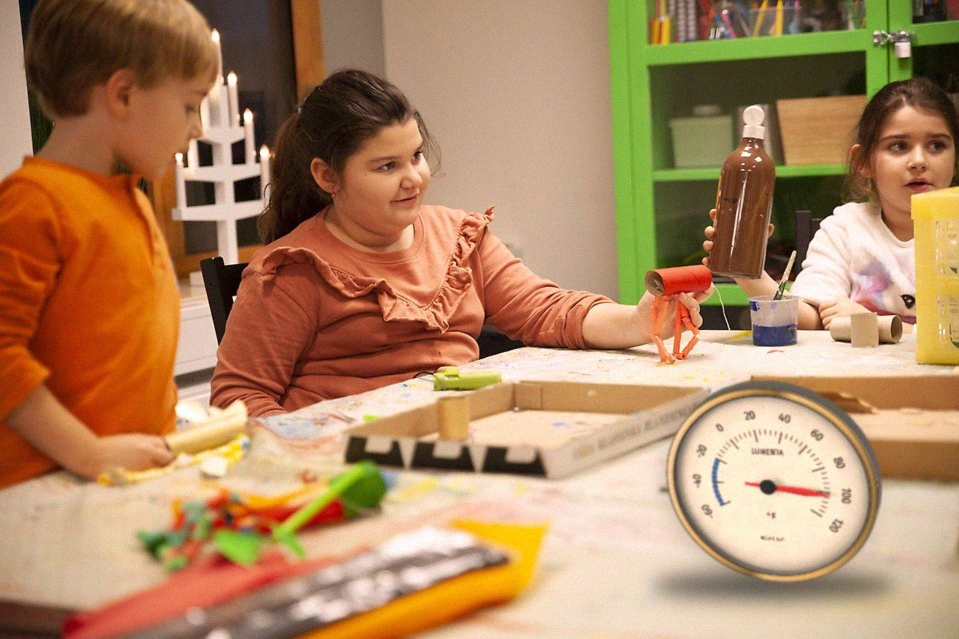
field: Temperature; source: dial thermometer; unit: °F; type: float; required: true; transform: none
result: 100 °F
